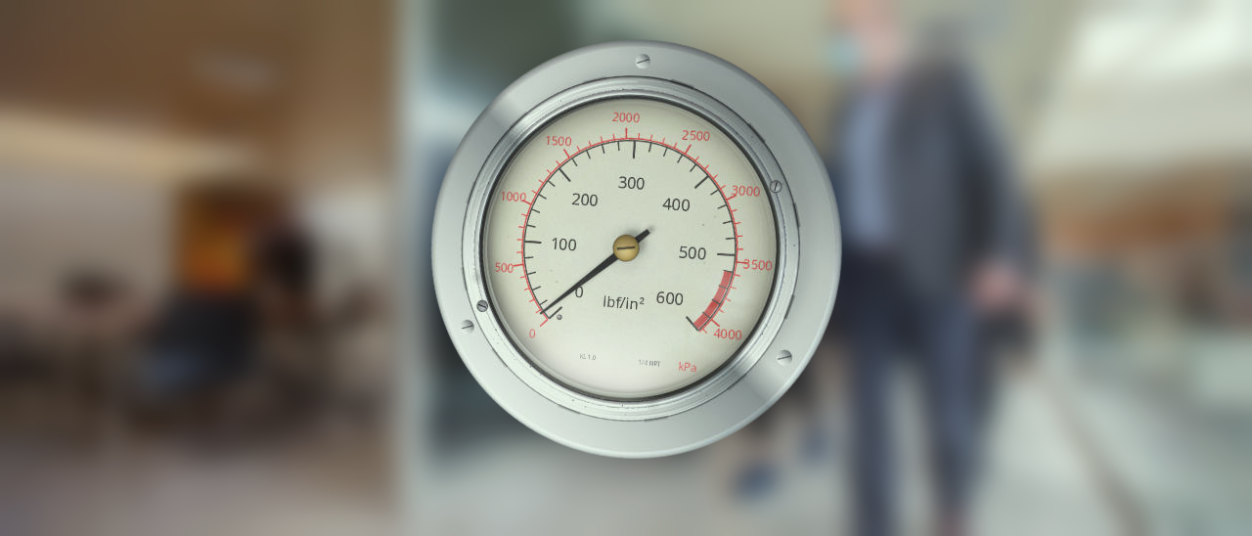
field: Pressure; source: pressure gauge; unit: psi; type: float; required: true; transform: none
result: 10 psi
